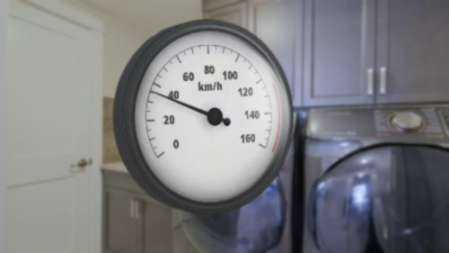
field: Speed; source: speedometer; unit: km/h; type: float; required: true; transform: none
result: 35 km/h
